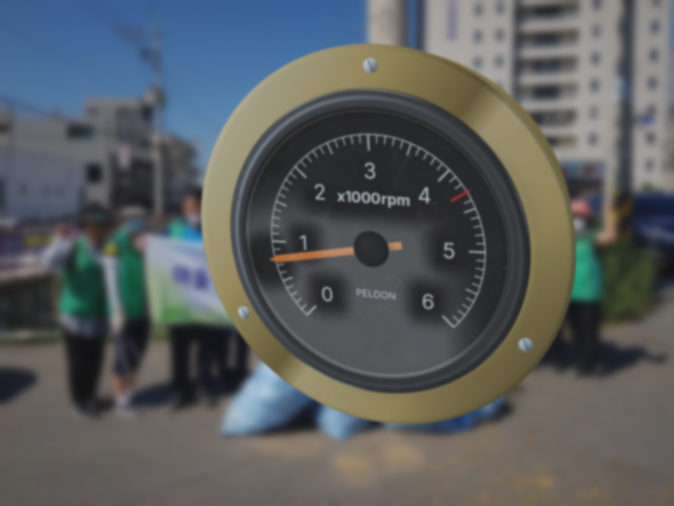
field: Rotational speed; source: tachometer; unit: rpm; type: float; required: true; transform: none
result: 800 rpm
